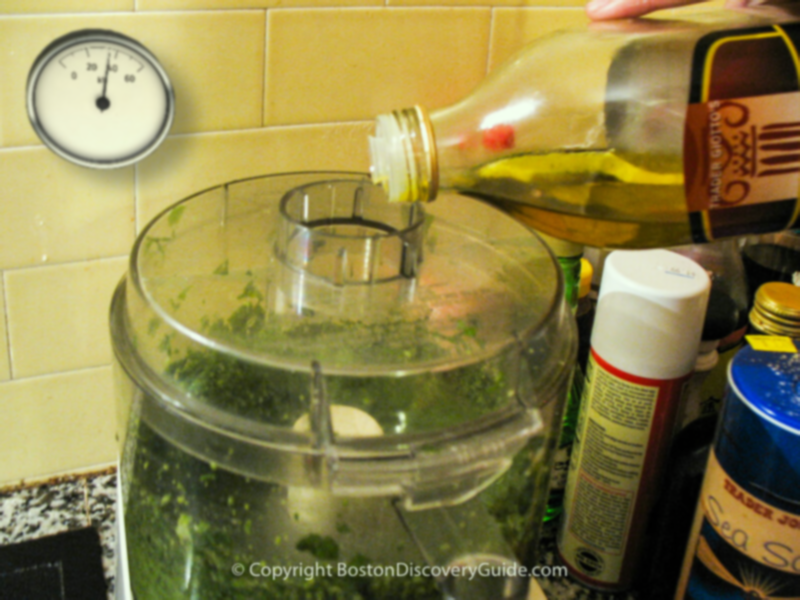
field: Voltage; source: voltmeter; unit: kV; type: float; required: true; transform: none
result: 35 kV
